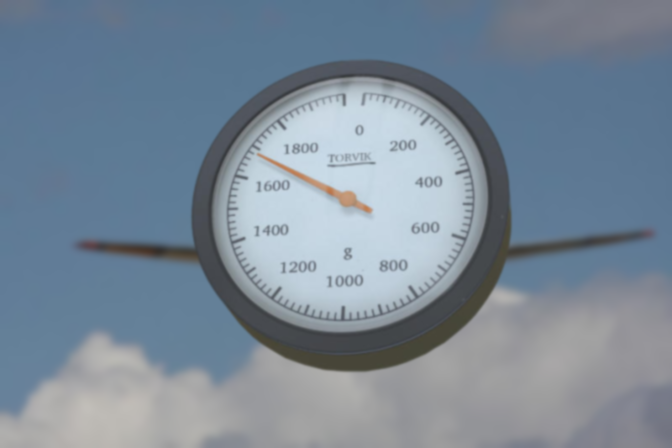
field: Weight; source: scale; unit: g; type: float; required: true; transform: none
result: 1680 g
